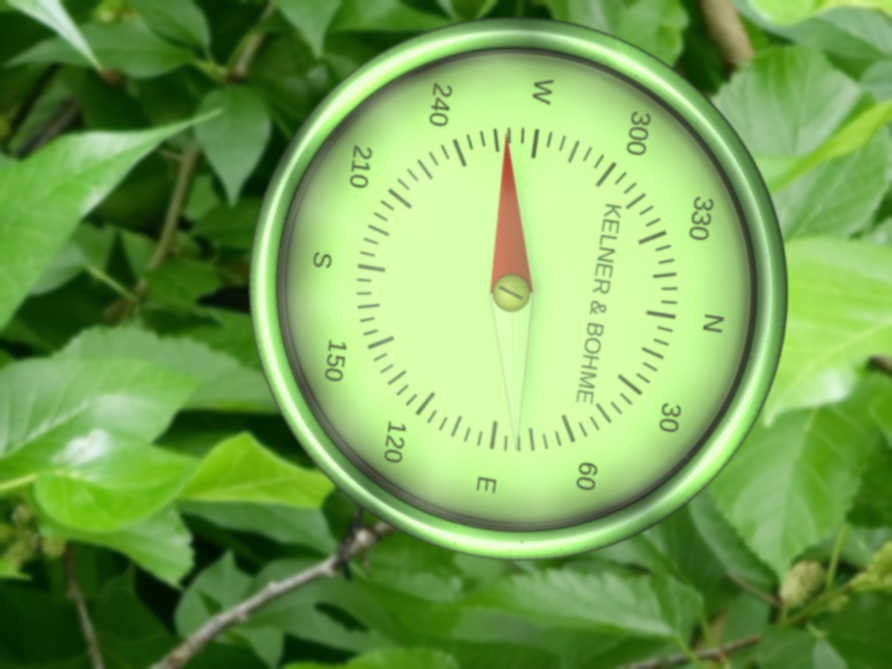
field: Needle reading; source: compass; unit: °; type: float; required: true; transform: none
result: 260 °
